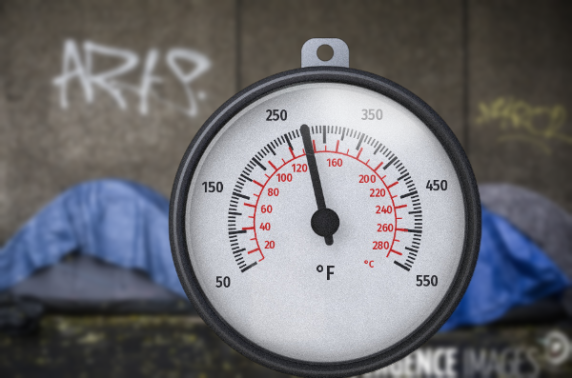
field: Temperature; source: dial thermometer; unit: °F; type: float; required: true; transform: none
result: 275 °F
